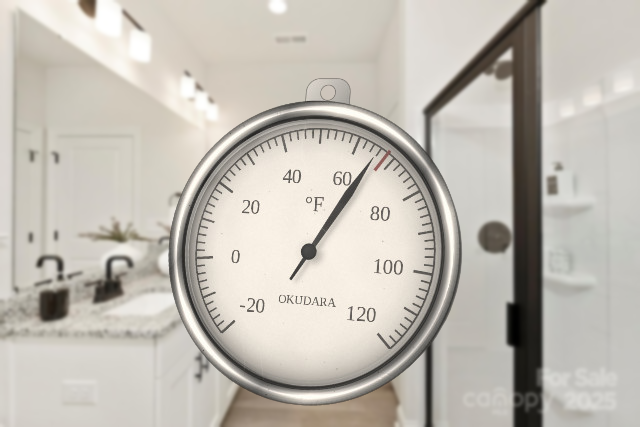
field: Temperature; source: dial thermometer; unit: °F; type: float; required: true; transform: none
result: 66 °F
